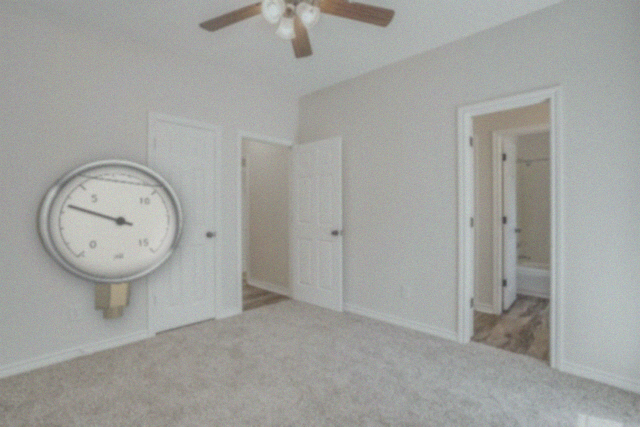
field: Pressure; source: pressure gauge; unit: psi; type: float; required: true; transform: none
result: 3.5 psi
